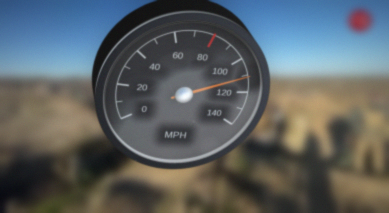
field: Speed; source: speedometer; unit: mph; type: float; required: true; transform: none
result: 110 mph
